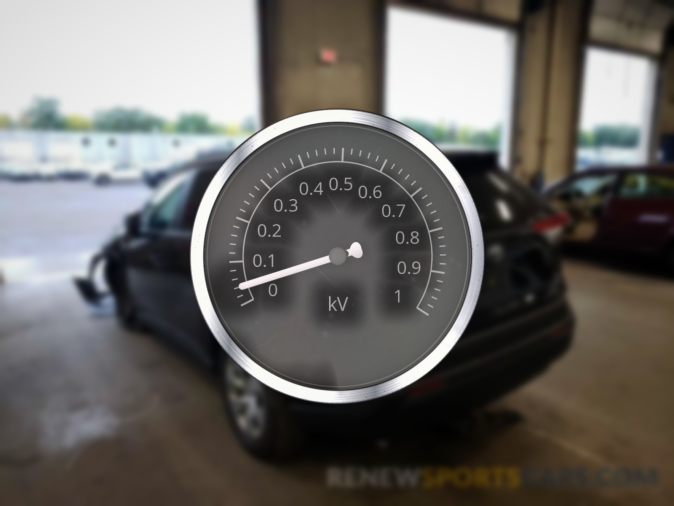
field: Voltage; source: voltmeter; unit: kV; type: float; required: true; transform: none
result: 0.04 kV
